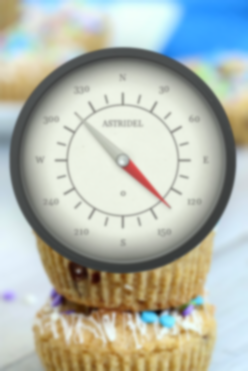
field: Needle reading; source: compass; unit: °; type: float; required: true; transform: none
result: 135 °
